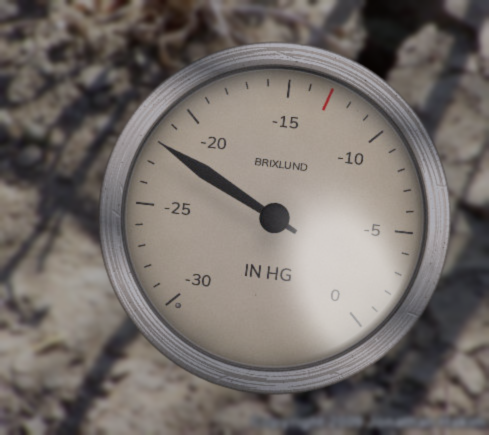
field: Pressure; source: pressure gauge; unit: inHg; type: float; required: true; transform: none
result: -22 inHg
